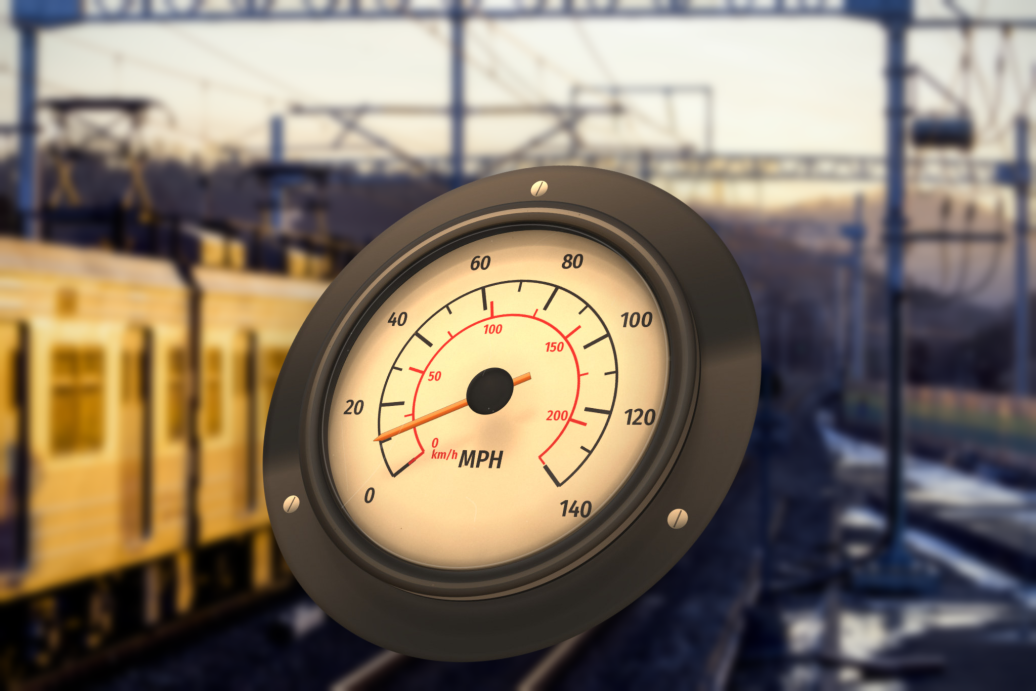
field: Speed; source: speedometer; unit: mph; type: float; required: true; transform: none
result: 10 mph
